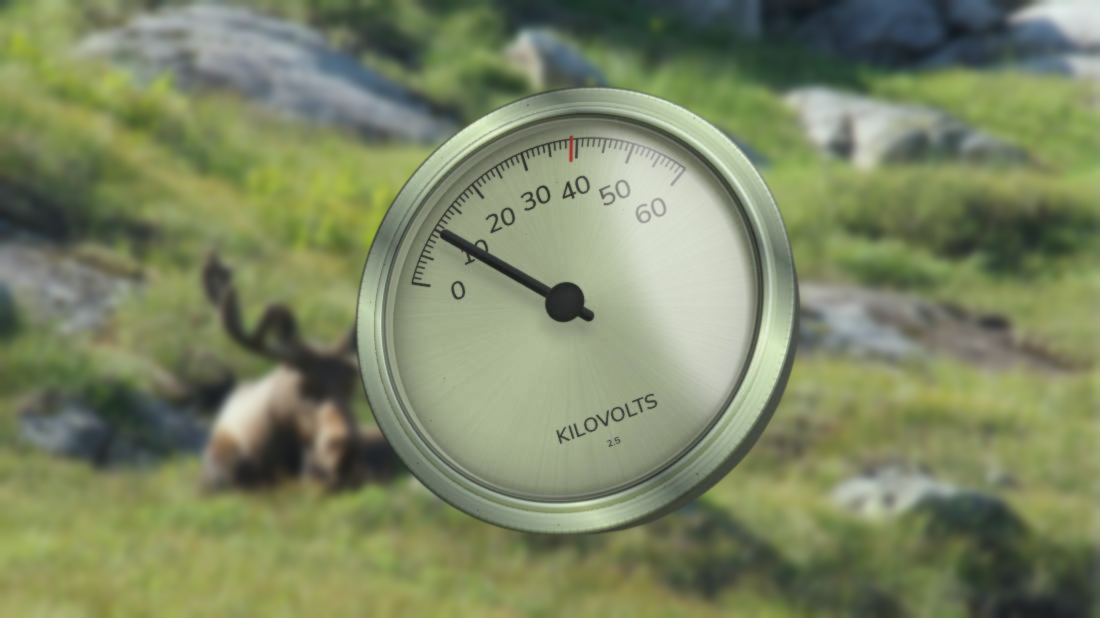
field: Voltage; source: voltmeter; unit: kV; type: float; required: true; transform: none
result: 10 kV
